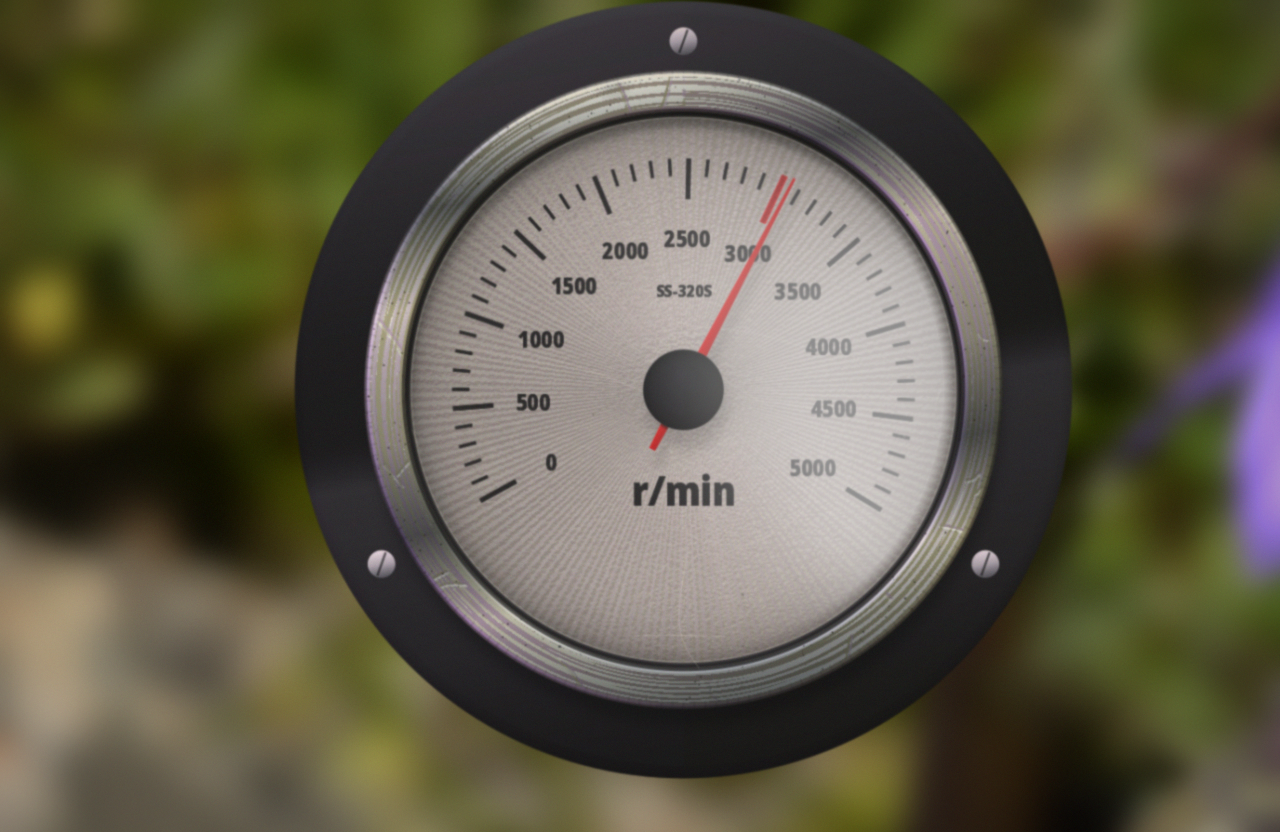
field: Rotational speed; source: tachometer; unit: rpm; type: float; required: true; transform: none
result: 3050 rpm
